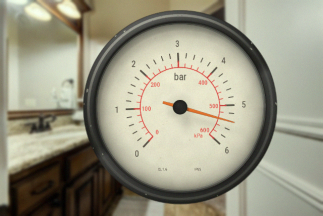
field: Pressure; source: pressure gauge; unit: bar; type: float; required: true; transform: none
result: 5.4 bar
